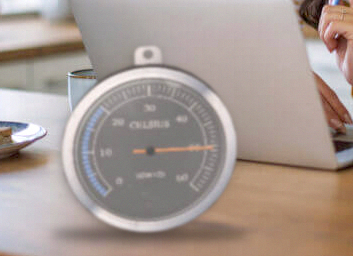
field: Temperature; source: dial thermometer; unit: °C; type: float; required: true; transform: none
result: 50 °C
